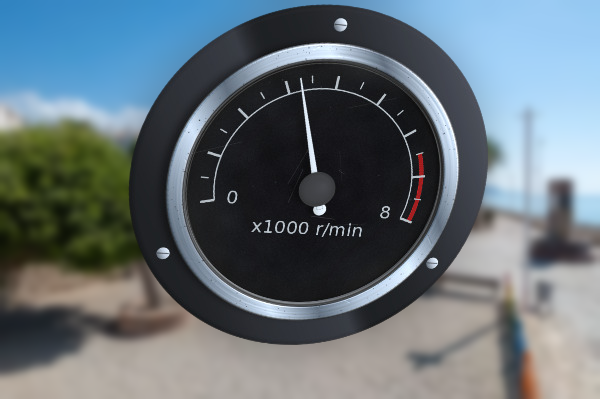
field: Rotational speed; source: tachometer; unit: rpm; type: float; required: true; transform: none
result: 3250 rpm
